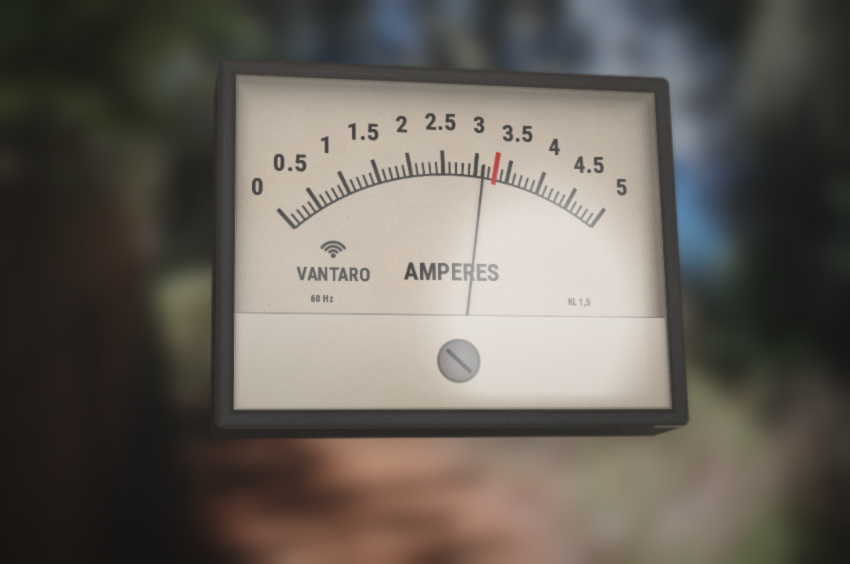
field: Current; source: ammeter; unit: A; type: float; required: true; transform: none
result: 3.1 A
